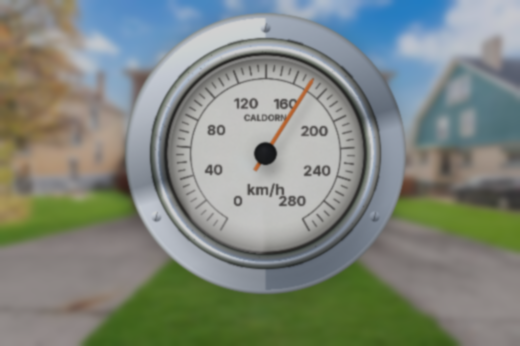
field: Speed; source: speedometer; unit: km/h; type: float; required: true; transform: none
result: 170 km/h
